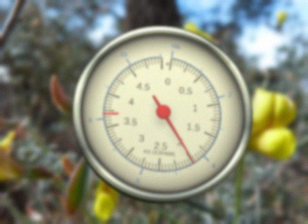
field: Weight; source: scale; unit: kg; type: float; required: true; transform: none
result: 2 kg
